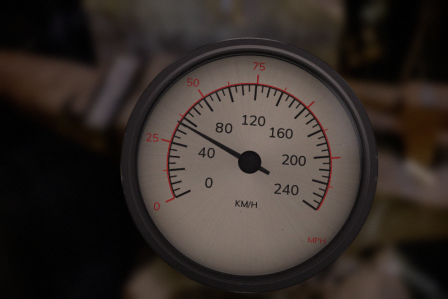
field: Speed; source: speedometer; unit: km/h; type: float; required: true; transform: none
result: 55 km/h
